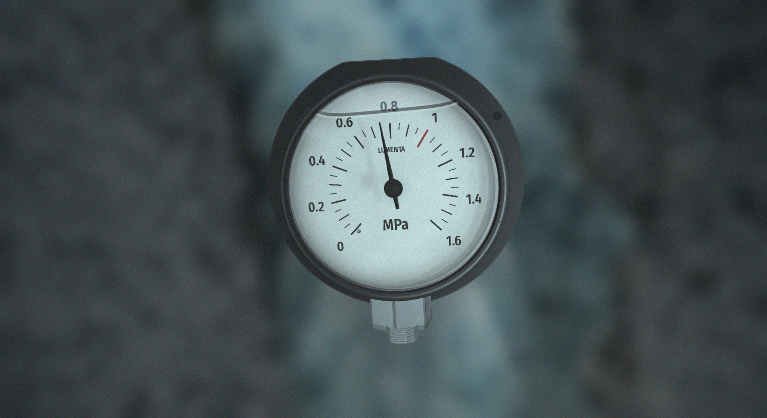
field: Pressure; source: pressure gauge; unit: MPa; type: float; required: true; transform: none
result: 0.75 MPa
